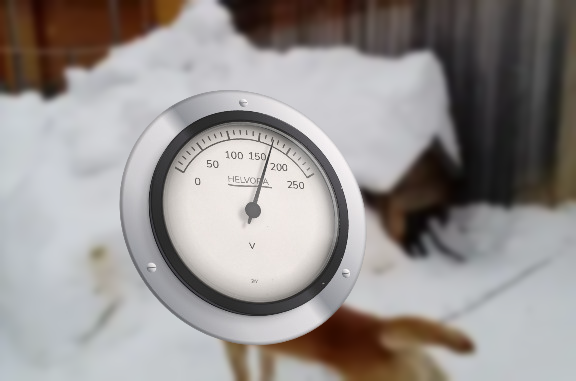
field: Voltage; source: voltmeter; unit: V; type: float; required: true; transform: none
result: 170 V
